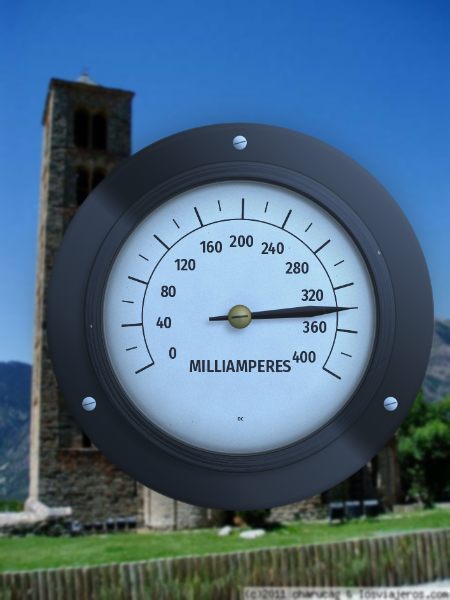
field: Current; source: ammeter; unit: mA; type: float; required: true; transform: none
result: 340 mA
